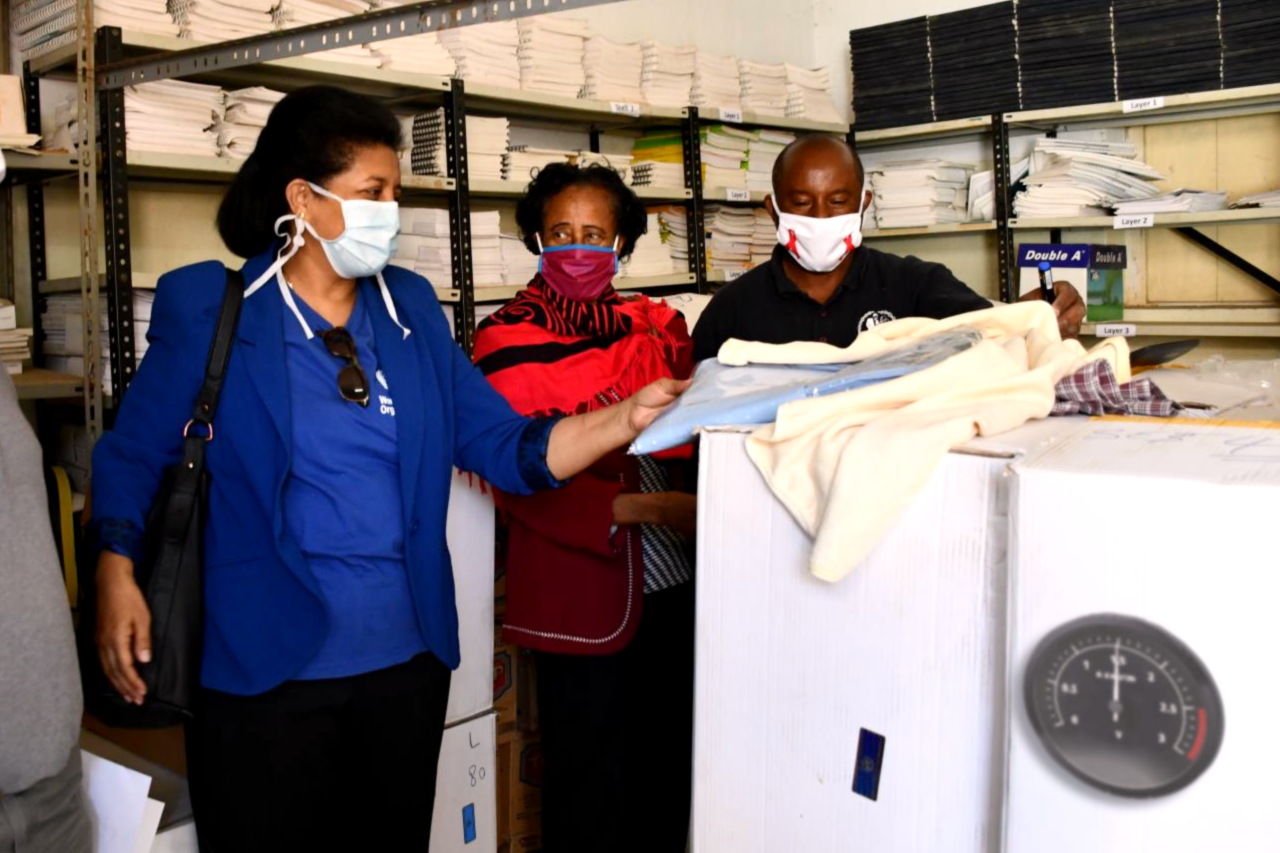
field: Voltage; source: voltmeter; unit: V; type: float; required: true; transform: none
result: 1.5 V
